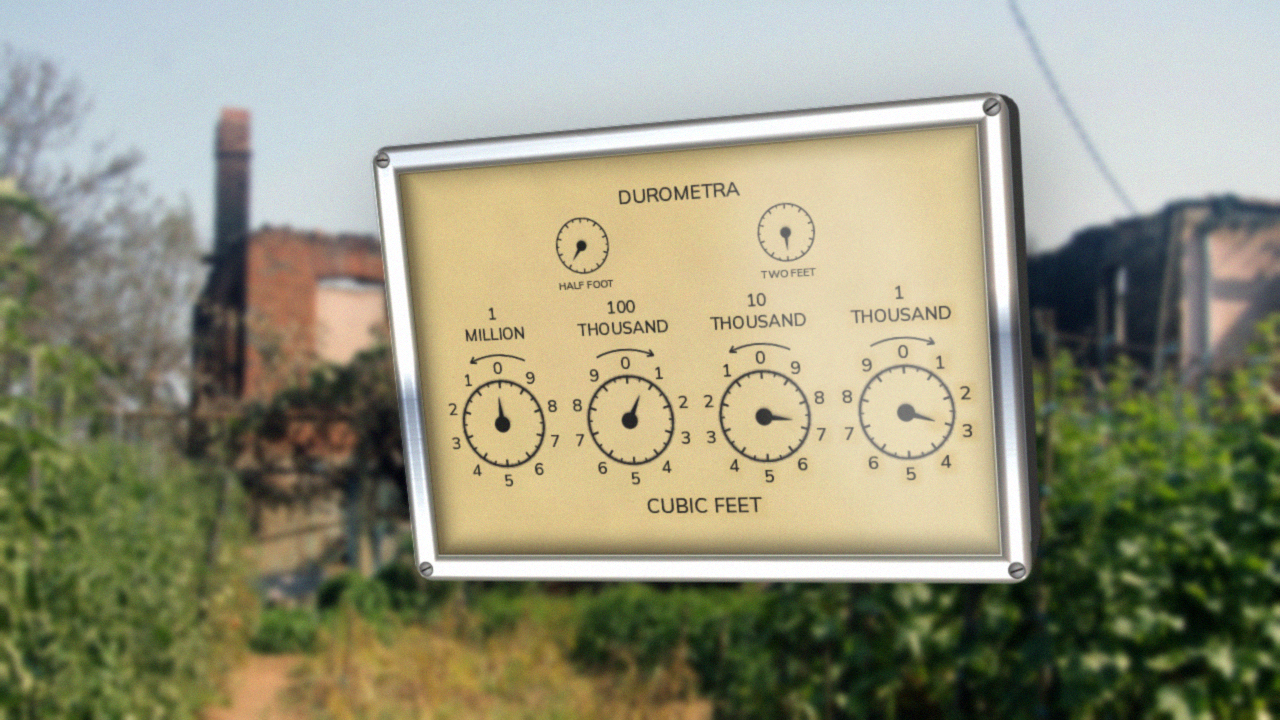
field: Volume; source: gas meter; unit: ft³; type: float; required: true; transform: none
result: 7300 ft³
